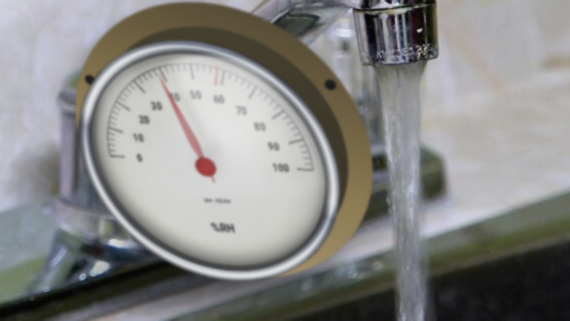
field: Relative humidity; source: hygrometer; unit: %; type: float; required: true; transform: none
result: 40 %
